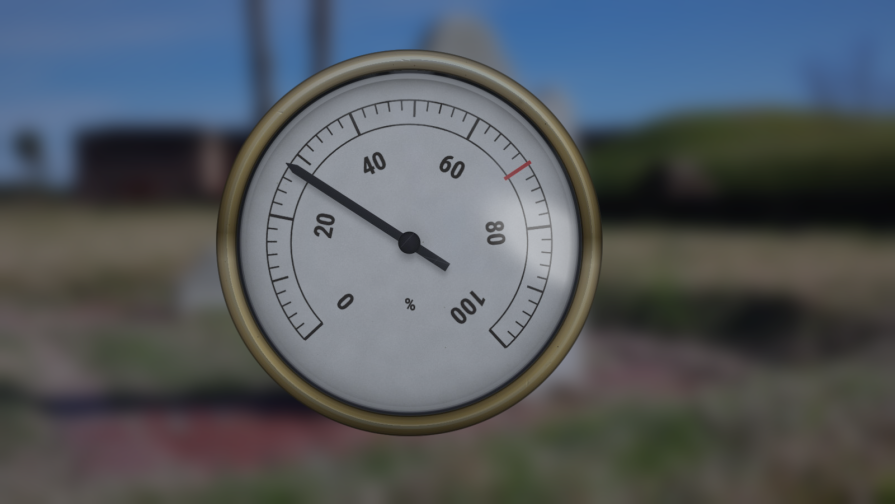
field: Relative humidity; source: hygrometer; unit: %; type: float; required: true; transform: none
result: 28 %
